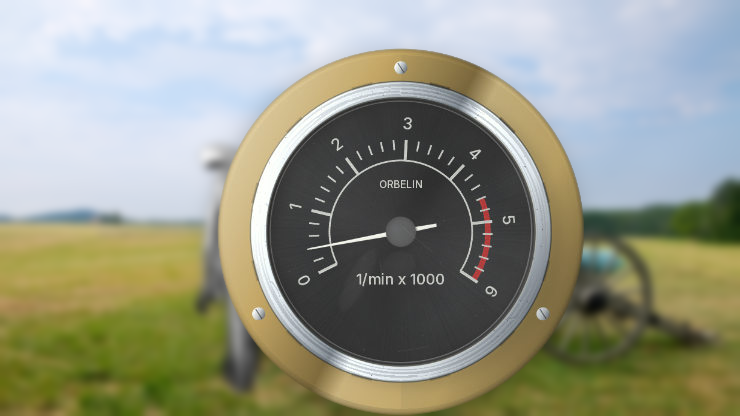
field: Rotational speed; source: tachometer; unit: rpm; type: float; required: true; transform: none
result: 400 rpm
